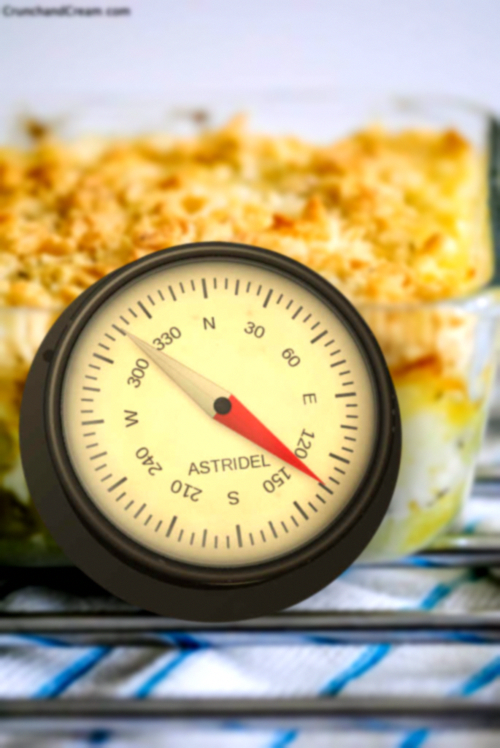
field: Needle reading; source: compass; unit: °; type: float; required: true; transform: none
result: 135 °
